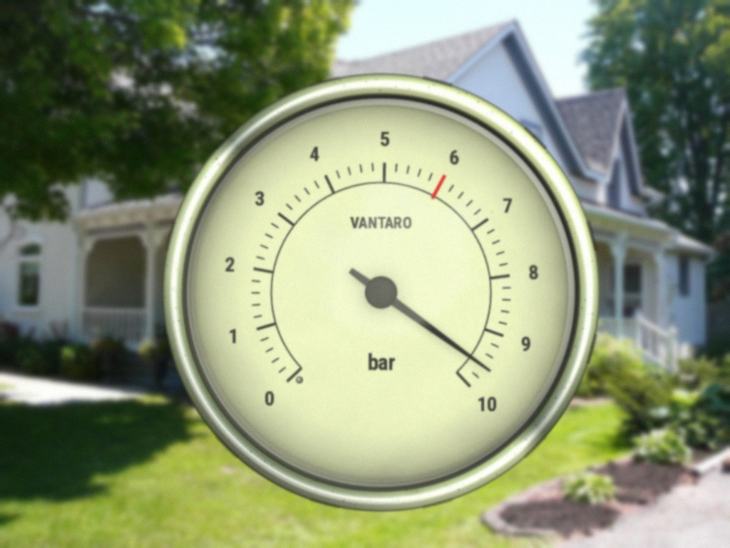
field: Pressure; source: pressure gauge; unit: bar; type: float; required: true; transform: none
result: 9.6 bar
